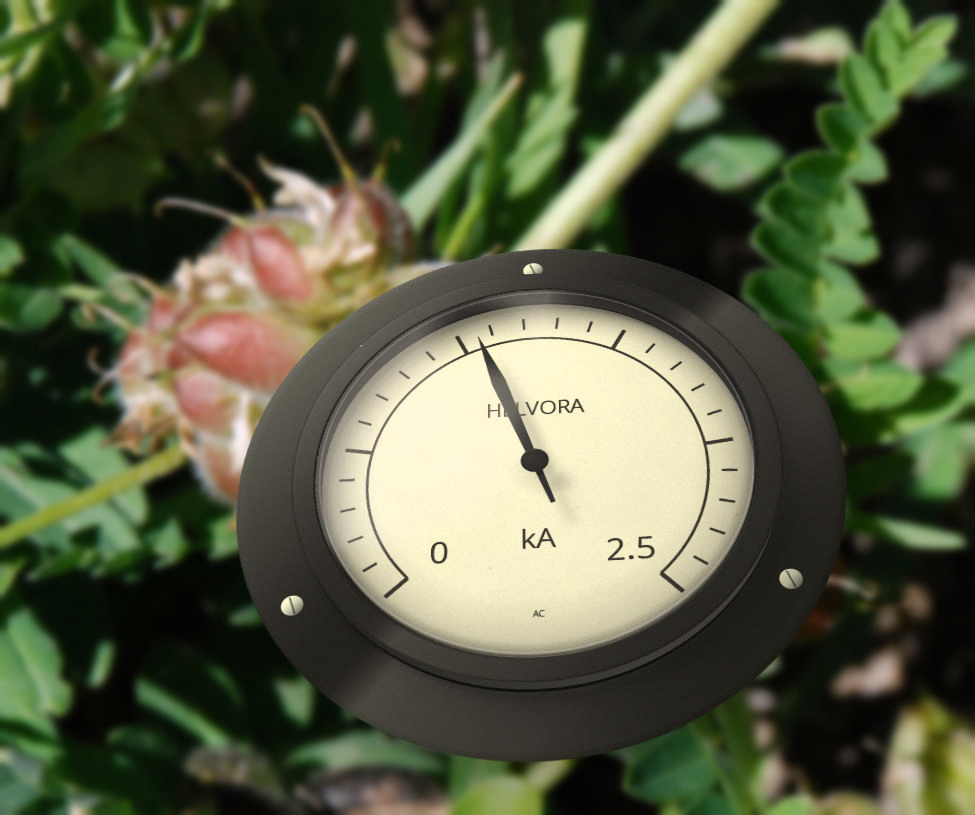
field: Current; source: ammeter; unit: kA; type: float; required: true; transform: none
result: 1.05 kA
